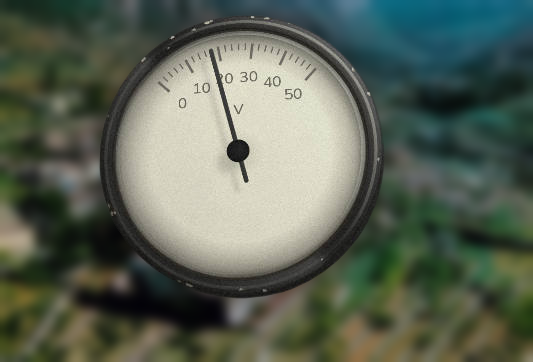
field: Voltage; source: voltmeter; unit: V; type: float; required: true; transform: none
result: 18 V
